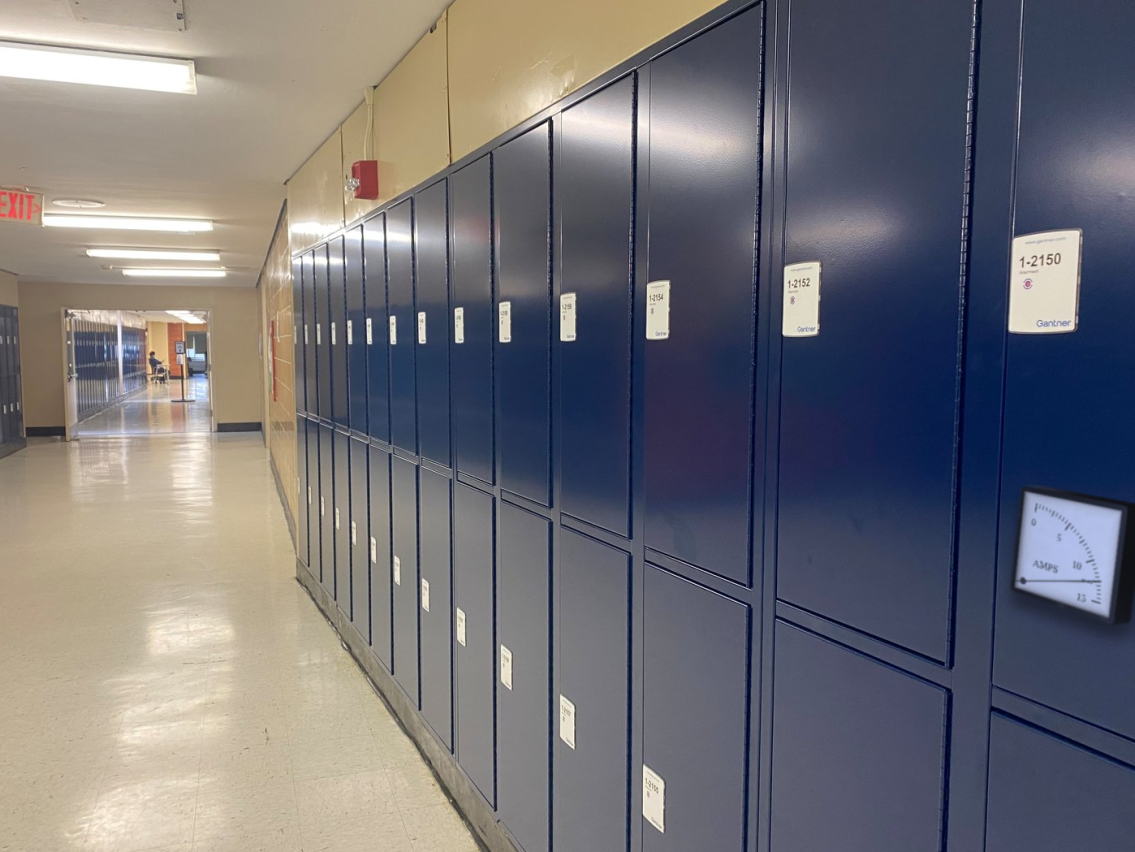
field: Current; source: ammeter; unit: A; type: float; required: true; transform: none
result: 12.5 A
